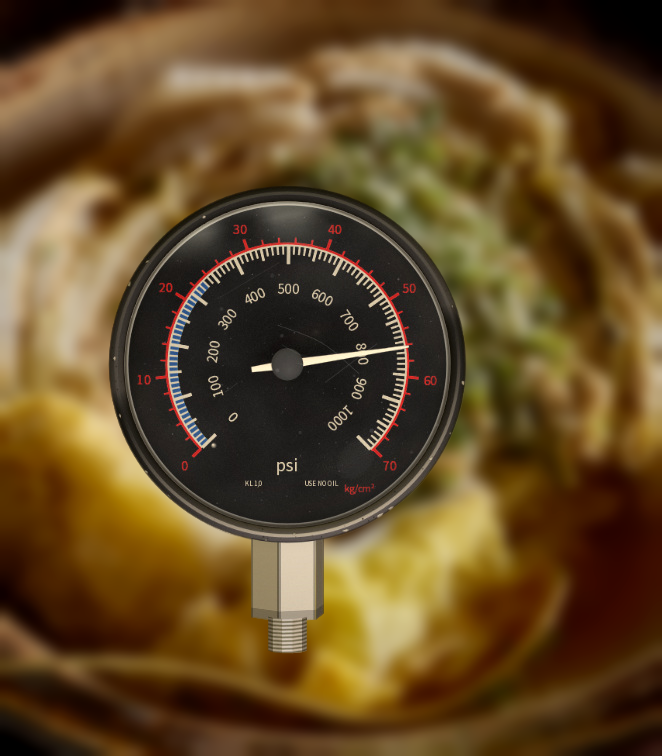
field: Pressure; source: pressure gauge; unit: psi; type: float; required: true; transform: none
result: 800 psi
